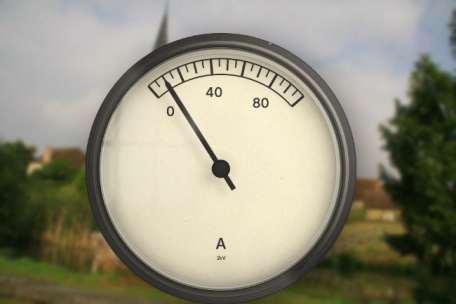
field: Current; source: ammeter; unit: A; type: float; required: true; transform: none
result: 10 A
